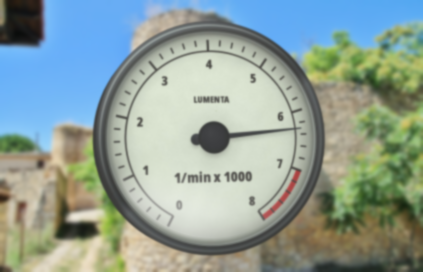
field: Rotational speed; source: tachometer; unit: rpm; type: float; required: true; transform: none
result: 6300 rpm
